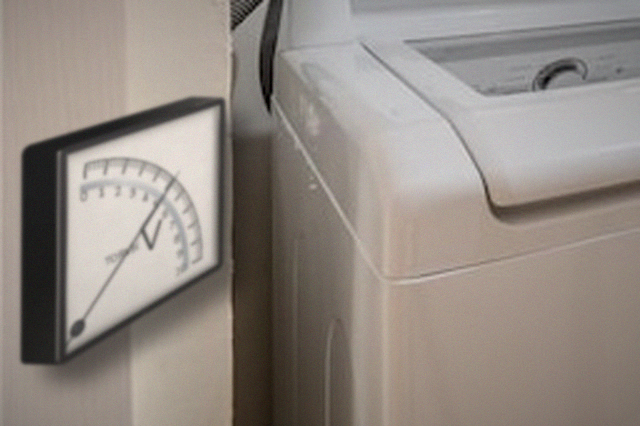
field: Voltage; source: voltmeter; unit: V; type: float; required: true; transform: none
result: 5 V
